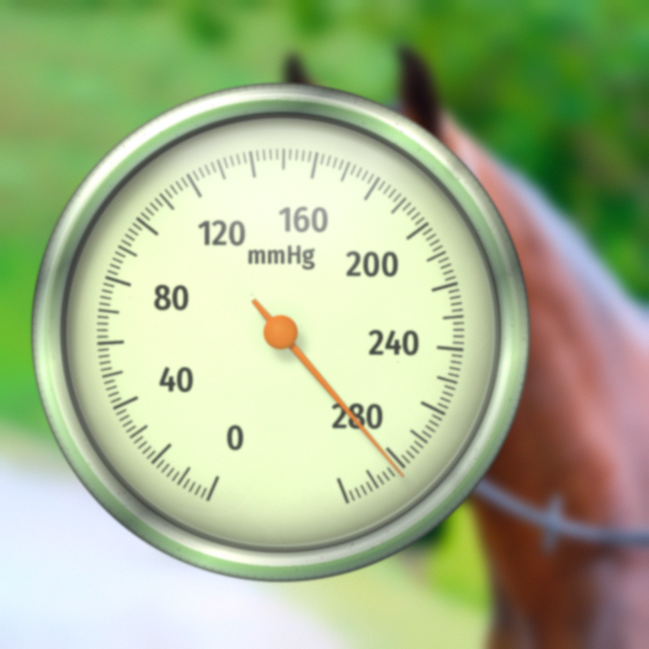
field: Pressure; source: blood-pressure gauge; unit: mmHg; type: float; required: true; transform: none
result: 282 mmHg
